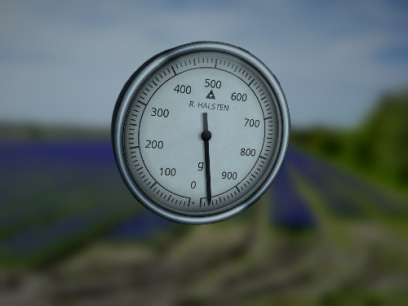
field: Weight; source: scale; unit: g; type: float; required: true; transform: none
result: 980 g
